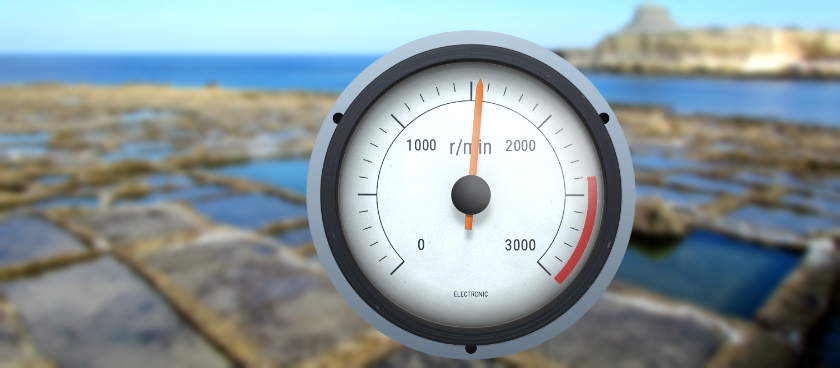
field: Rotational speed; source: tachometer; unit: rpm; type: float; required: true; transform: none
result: 1550 rpm
